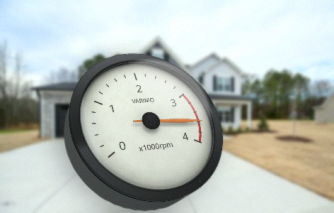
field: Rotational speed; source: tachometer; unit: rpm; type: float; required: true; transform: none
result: 3600 rpm
